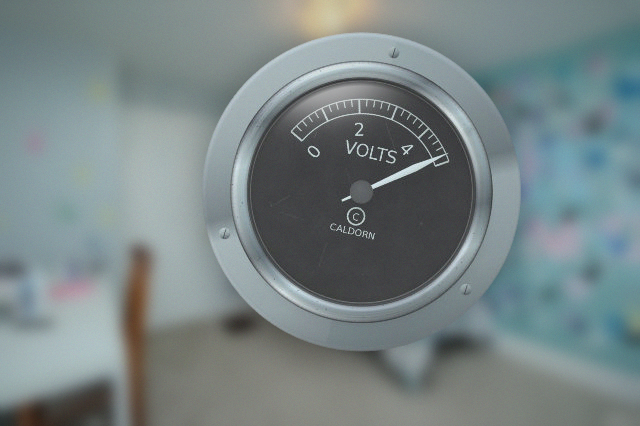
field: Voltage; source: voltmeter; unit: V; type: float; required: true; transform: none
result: 4.8 V
